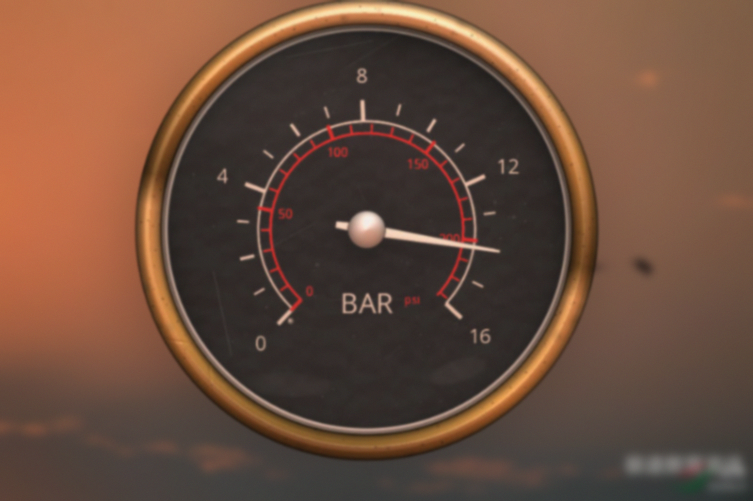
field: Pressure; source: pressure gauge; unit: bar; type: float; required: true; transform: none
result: 14 bar
